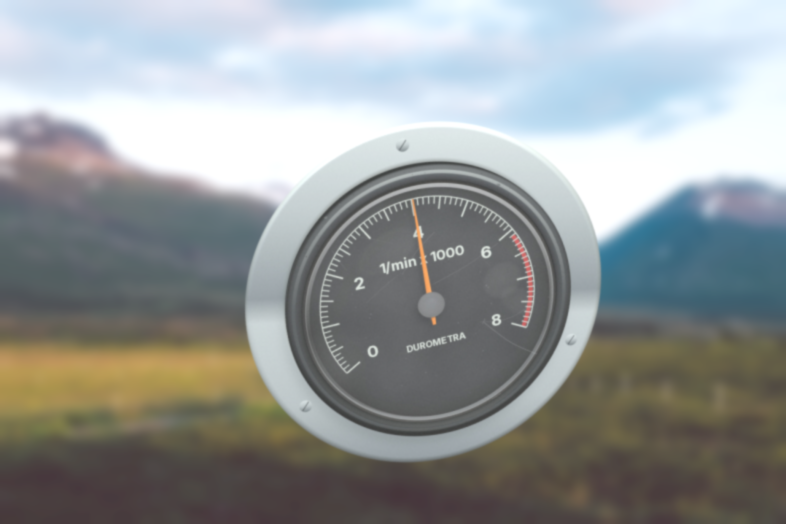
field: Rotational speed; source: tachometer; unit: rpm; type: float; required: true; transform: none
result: 4000 rpm
